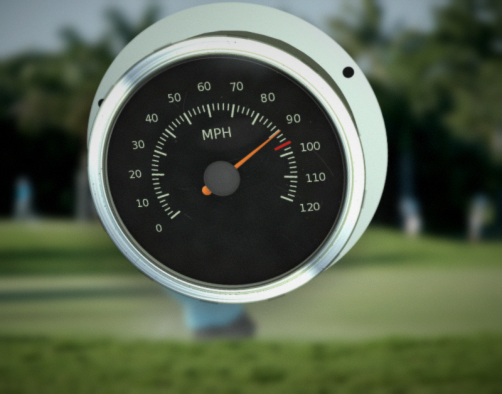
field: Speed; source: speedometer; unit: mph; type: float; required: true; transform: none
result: 90 mph
